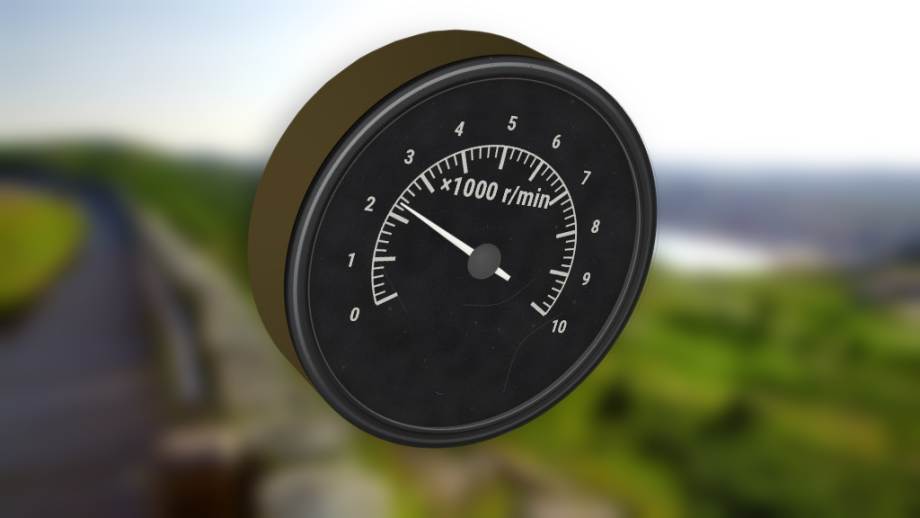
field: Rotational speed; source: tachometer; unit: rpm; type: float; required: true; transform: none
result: 2300 rpm
